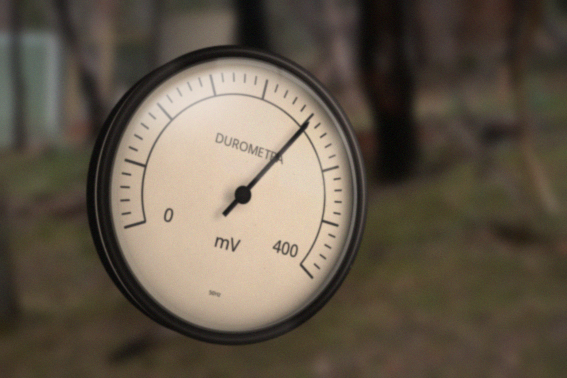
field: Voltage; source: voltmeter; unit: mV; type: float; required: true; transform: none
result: 250 mV
